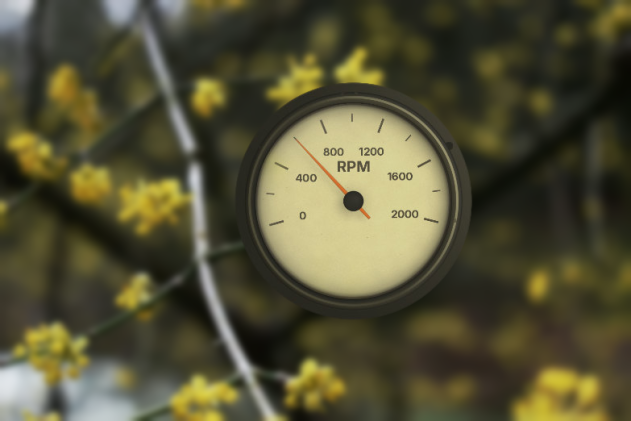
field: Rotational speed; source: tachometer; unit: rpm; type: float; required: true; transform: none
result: 600 rpm
